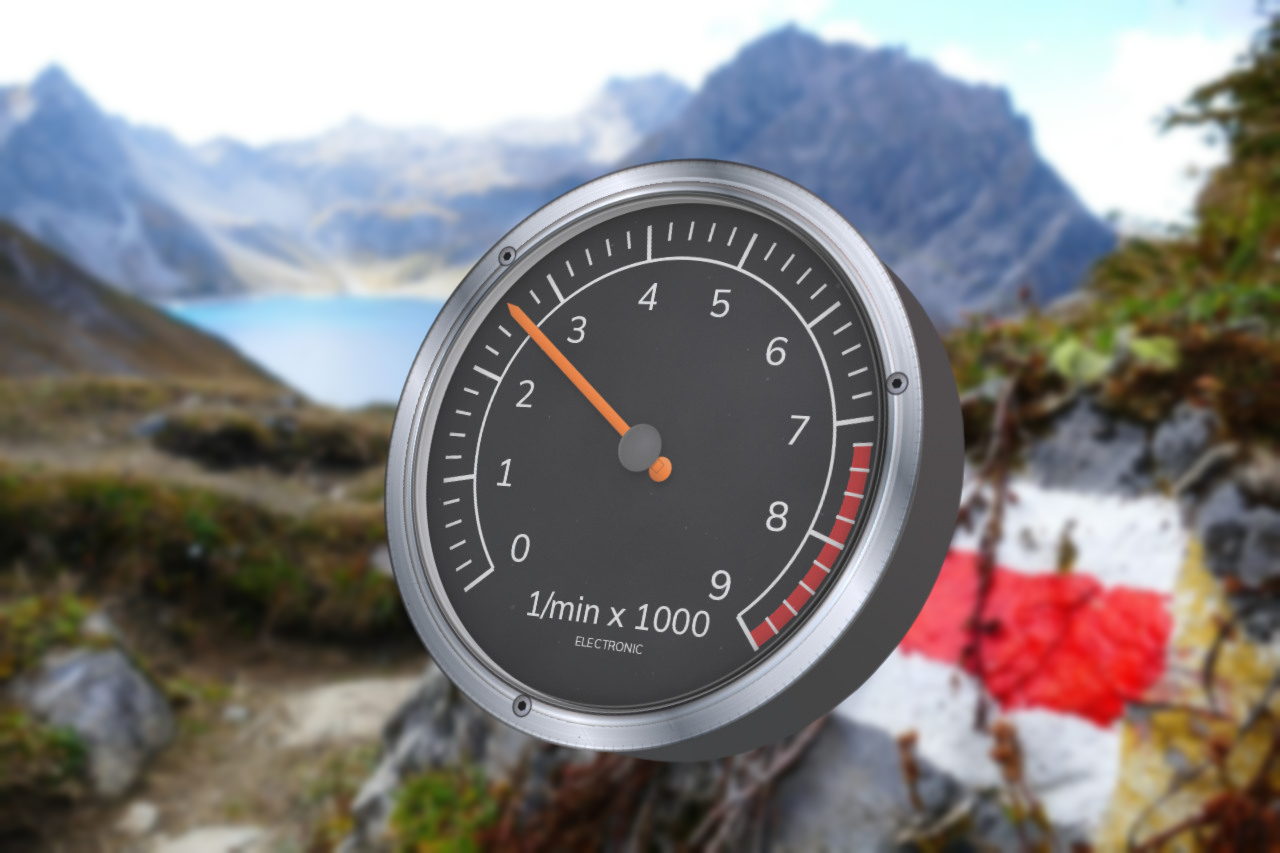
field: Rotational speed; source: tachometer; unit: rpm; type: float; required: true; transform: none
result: 2600 rpm
